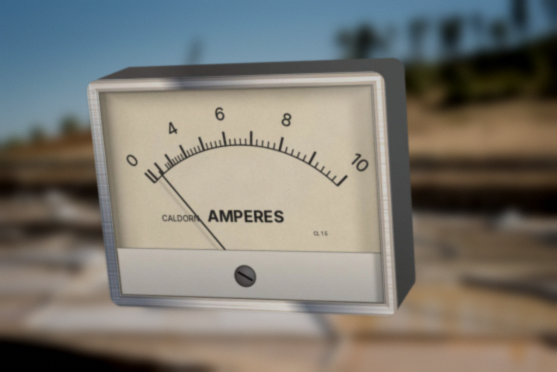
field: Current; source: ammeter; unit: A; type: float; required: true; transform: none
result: 2 A
